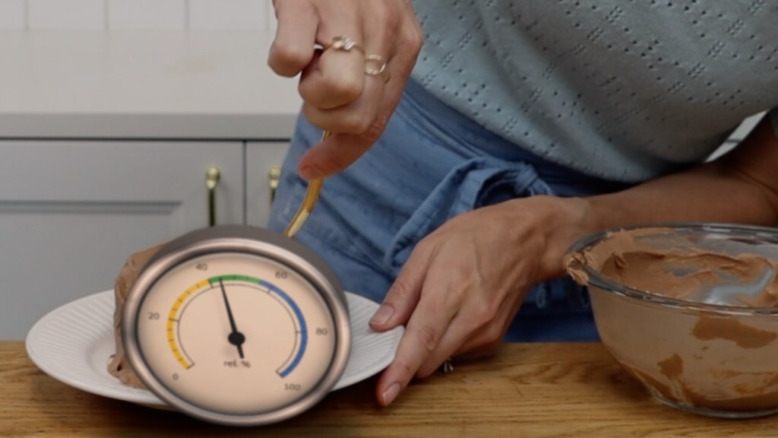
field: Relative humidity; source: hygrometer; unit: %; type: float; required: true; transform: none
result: 44 %
